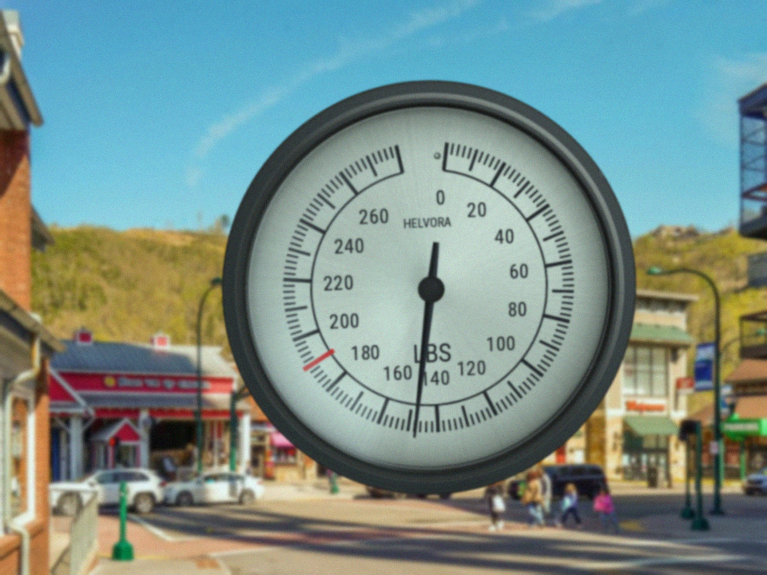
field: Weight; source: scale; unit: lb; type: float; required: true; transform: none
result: 148 lb
